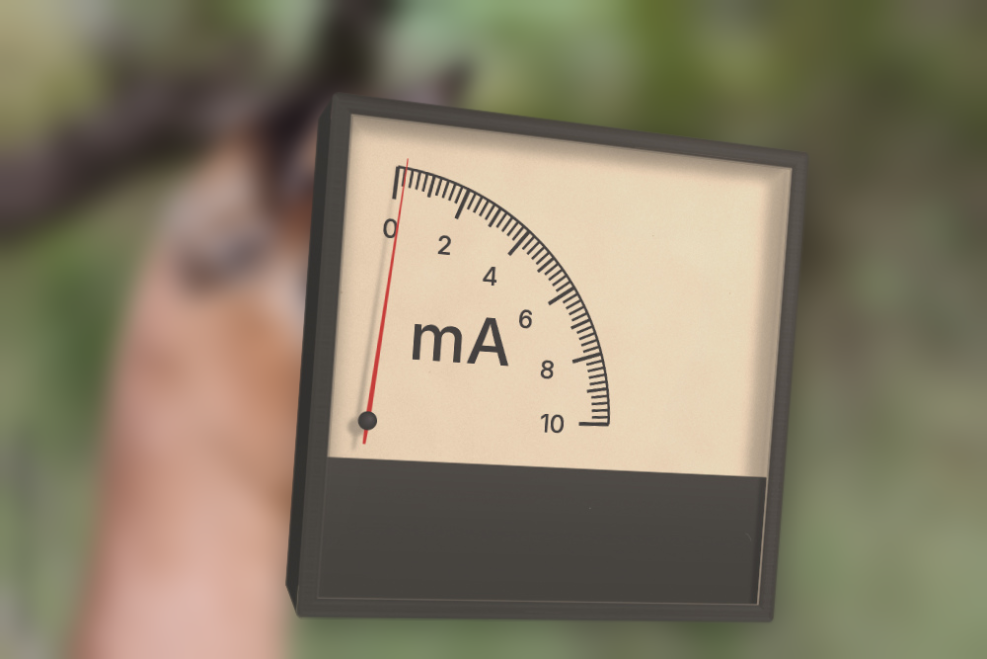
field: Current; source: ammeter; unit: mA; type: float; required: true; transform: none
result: 0.2 mA
